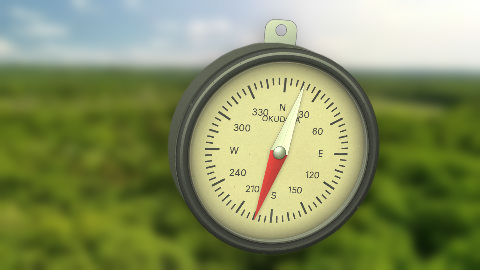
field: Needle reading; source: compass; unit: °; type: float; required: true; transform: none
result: 195 °
